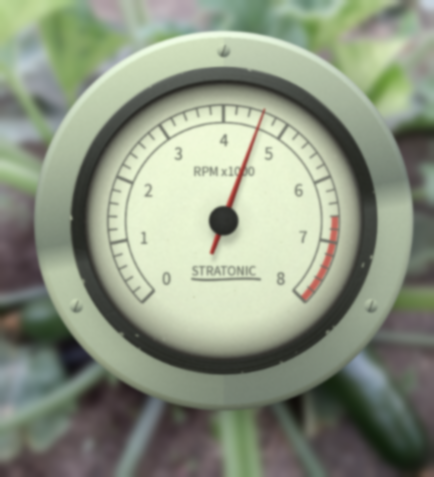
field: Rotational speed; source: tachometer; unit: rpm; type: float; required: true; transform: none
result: 4600 rpm
